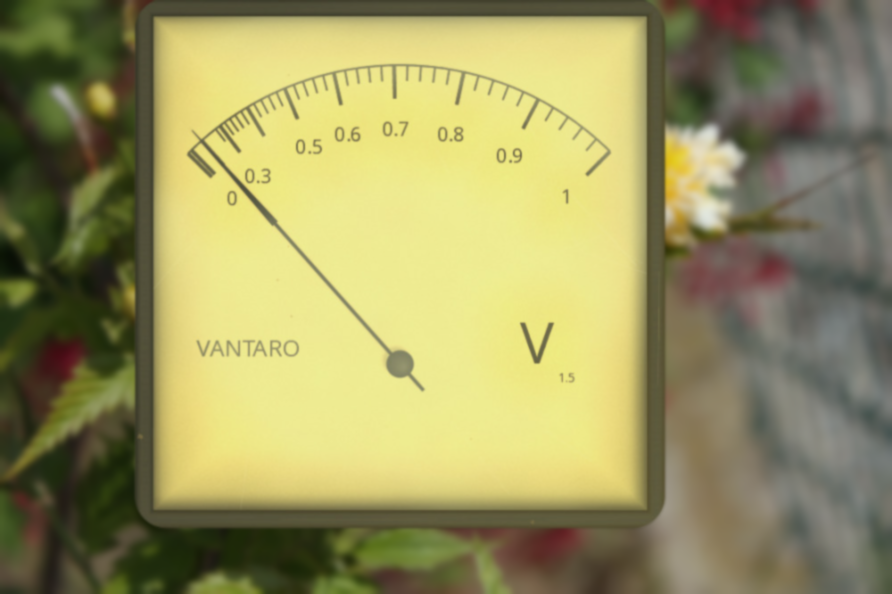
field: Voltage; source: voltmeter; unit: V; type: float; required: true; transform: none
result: 0.2 V
